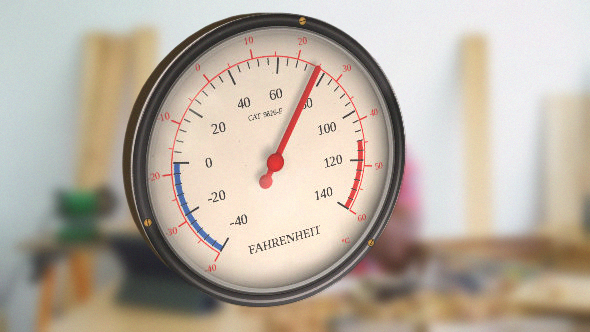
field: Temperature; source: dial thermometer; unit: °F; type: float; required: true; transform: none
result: 76 °F
